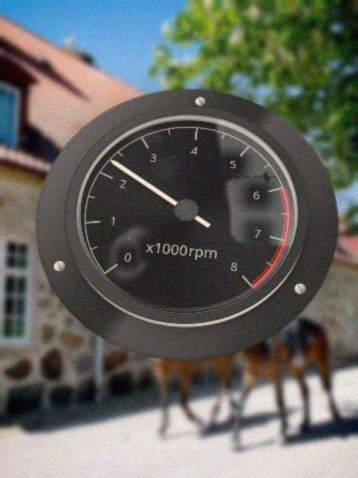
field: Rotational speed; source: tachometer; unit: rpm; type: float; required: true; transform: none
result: 2250 rpm
